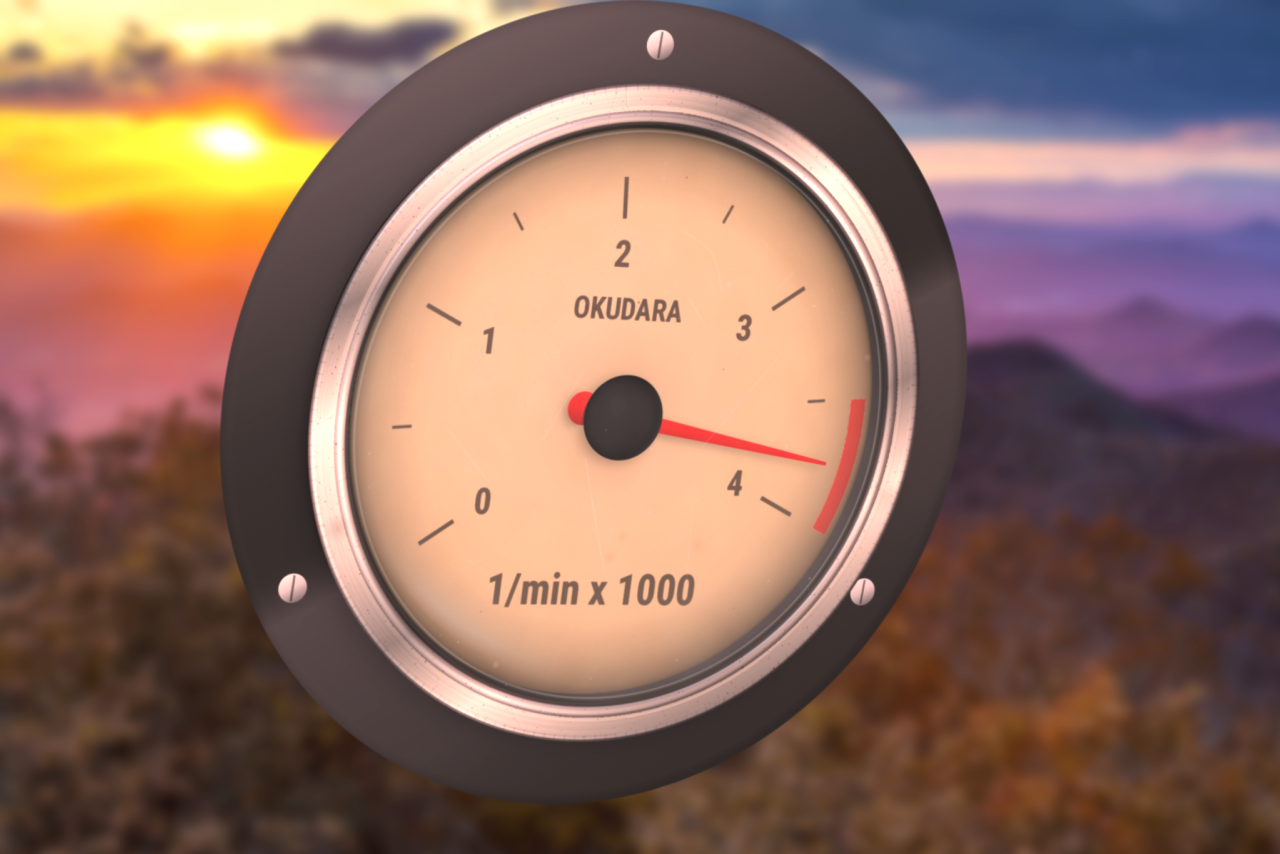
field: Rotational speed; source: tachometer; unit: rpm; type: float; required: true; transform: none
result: 3750 rpm
